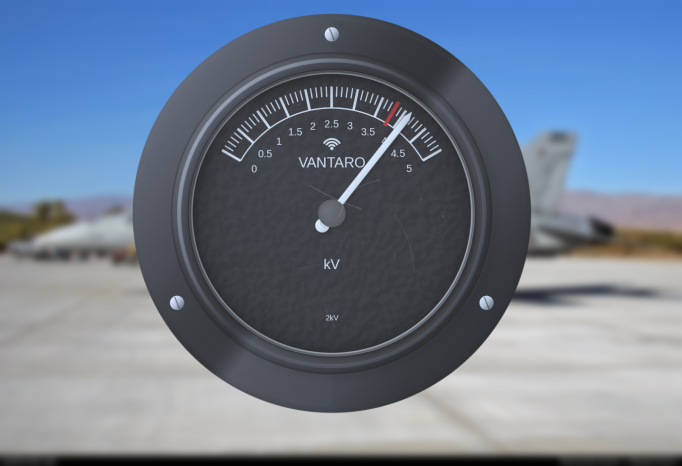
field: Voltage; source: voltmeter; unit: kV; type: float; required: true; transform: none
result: 4.1 kV
